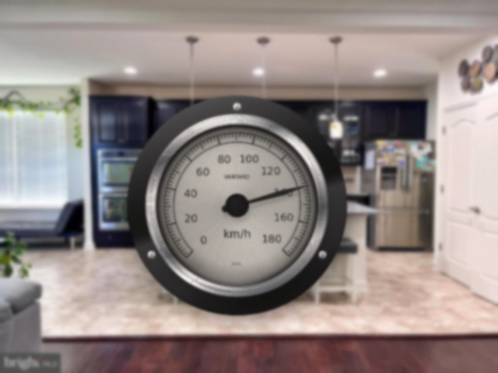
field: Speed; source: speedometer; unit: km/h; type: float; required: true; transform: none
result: 140 km/h
